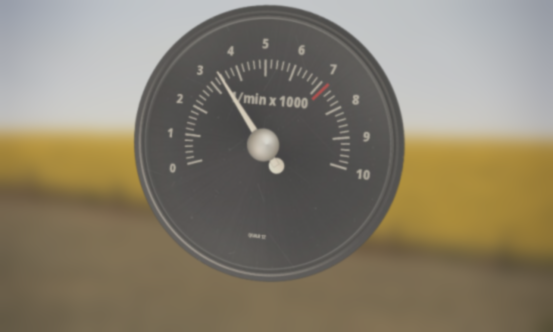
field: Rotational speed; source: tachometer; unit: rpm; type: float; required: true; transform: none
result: 3400 rpm
